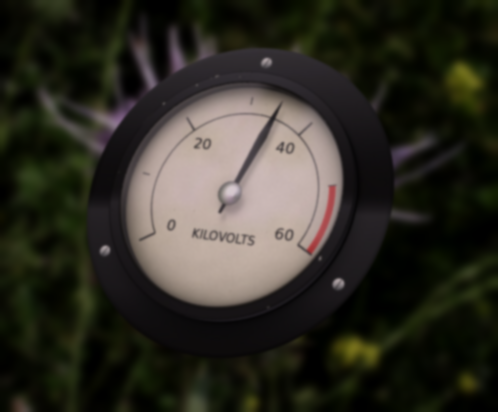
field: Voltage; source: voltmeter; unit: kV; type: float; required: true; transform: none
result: 35 kV
